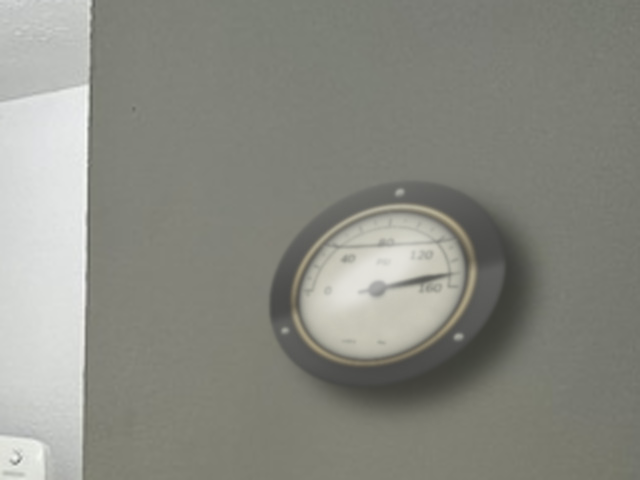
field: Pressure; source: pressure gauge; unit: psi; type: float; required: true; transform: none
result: 150 psi
